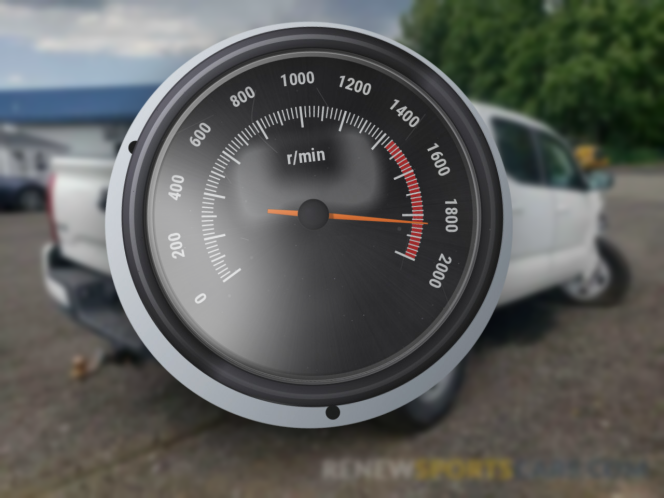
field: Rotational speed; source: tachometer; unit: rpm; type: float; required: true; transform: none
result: 1840 rpm
